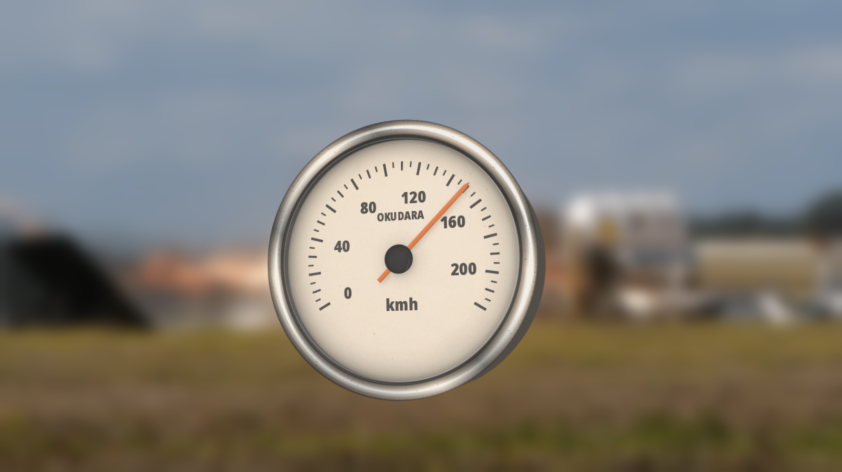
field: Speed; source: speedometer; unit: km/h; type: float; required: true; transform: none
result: 150 km/h
